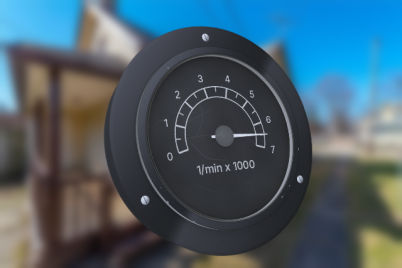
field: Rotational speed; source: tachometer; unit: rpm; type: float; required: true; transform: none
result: 6500 rpm
